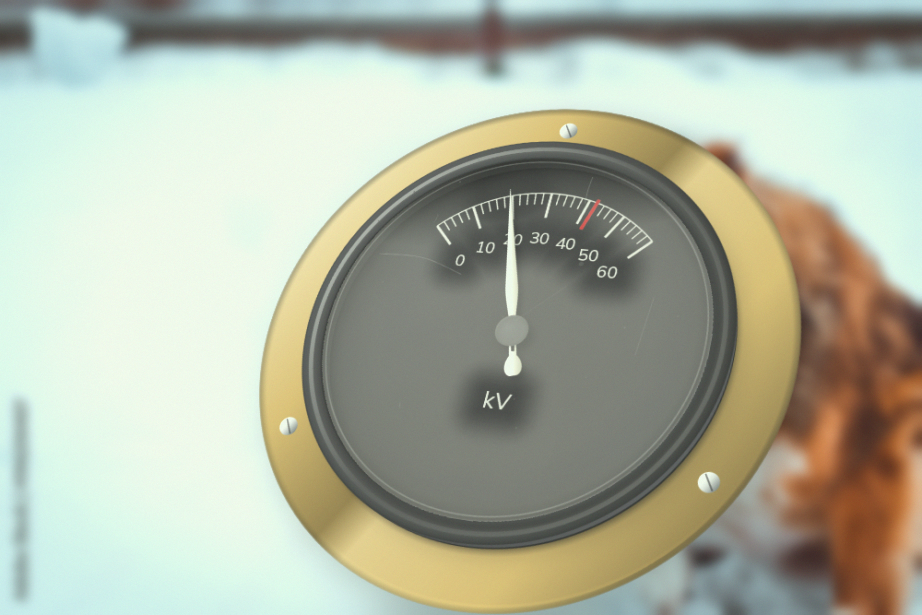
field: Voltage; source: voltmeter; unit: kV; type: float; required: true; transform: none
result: 20 kV
